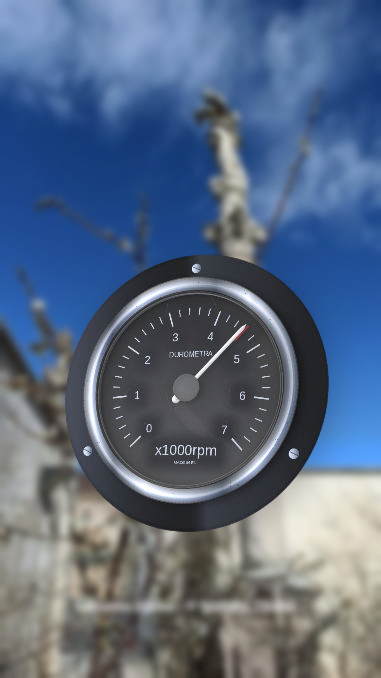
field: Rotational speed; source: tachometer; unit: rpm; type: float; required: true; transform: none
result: 4600 rpm
